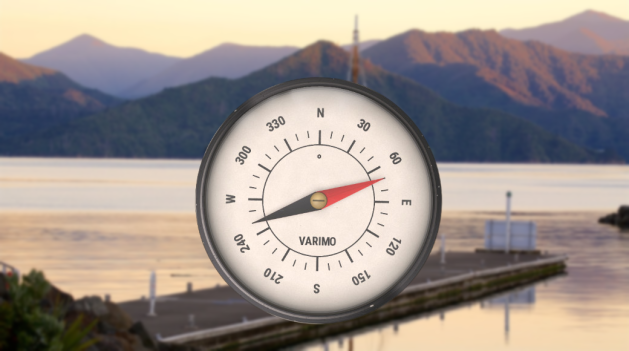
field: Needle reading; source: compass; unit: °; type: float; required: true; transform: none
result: 70 °
